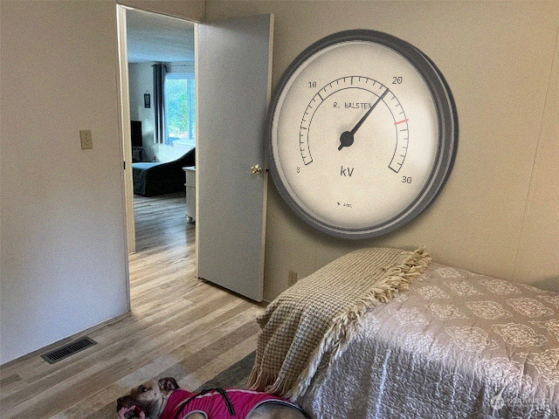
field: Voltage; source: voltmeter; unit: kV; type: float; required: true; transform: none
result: 20 kV
